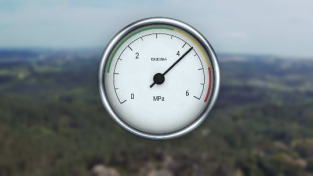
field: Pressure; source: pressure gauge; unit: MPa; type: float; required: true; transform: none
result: 4.25 MPa
